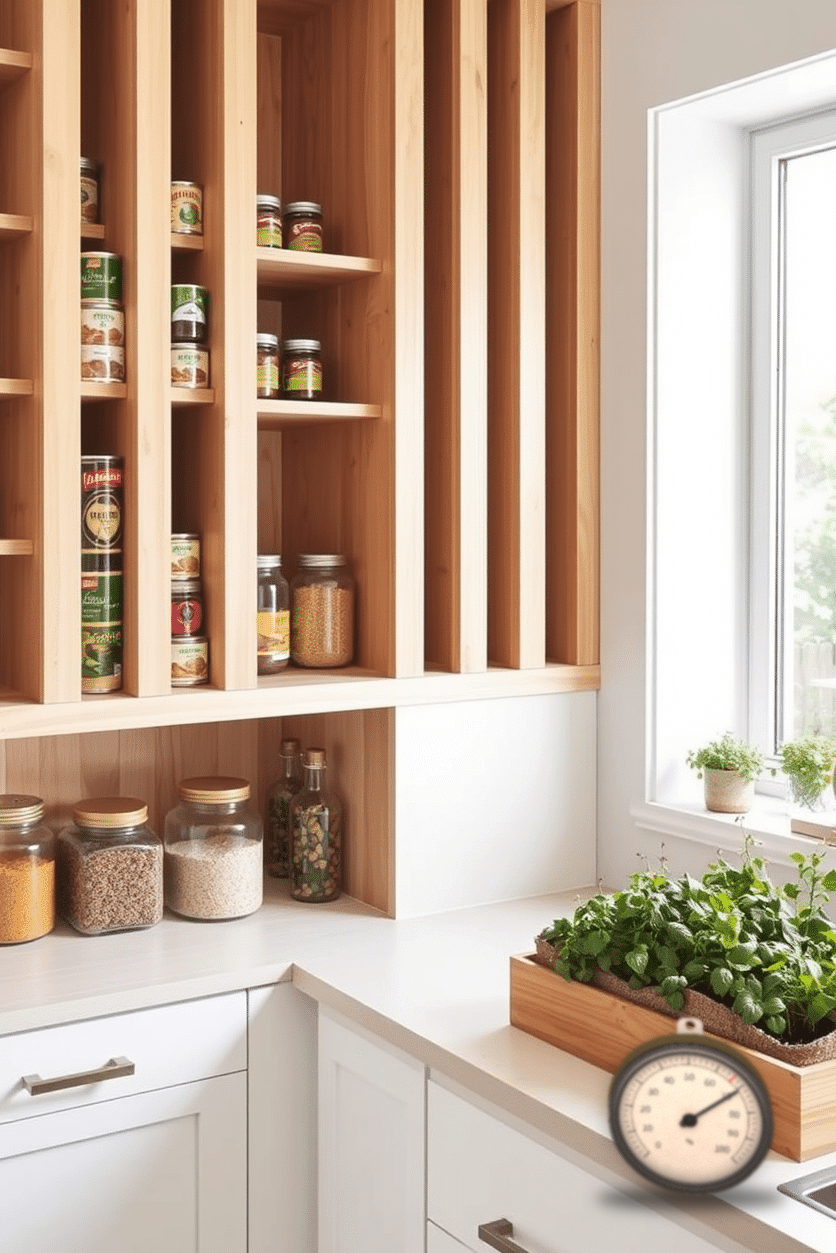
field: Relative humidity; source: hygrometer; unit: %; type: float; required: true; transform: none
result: 70 %
